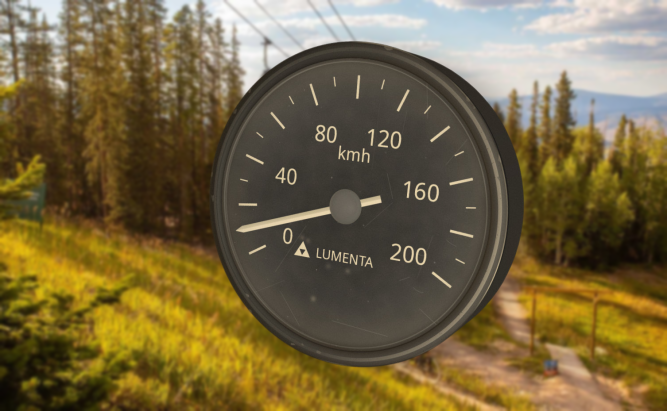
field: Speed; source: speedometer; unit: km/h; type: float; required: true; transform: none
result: 10 km/h
